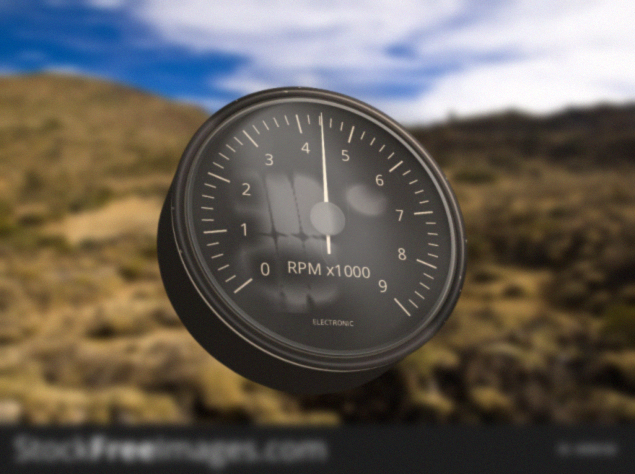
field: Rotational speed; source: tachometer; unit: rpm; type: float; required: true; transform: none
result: 4400 rpm
